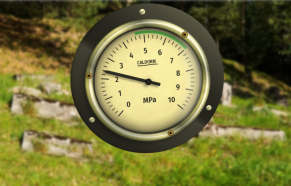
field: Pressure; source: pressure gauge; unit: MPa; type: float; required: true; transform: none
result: 2.4 MPa
